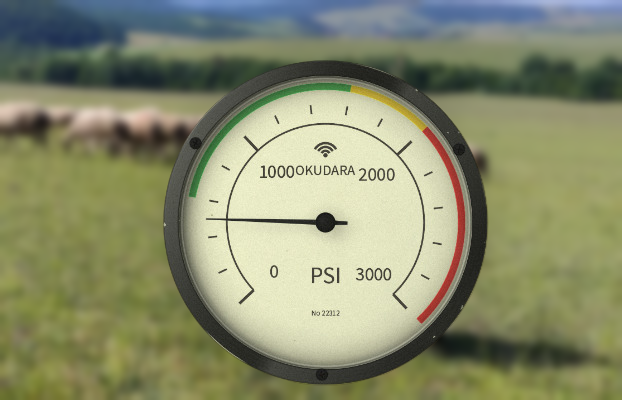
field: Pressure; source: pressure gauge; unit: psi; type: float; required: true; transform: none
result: 500 psi
